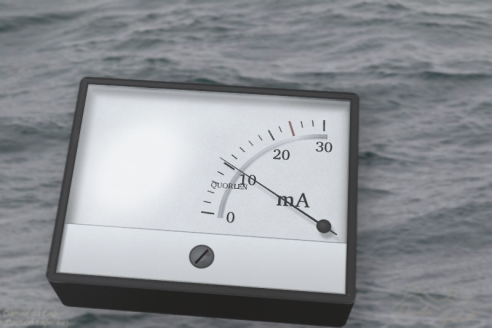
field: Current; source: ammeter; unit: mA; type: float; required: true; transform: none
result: 10 mA
